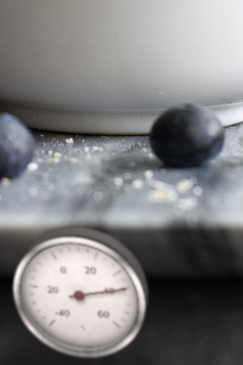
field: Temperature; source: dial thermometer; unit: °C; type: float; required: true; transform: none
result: 40 °C
